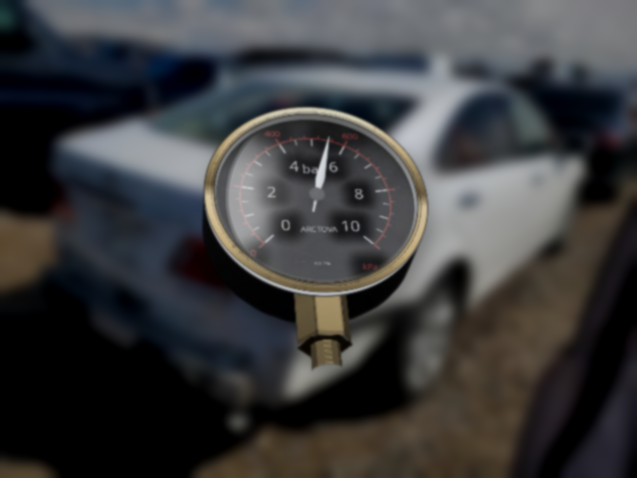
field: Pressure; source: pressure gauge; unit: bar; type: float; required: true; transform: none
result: 5.5 bar
